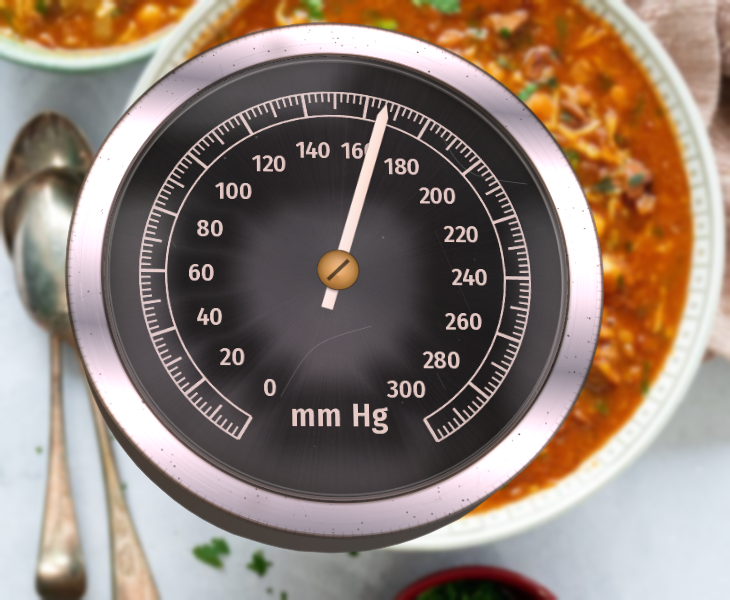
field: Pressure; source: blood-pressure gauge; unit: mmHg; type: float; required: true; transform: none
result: 166 mmHg
